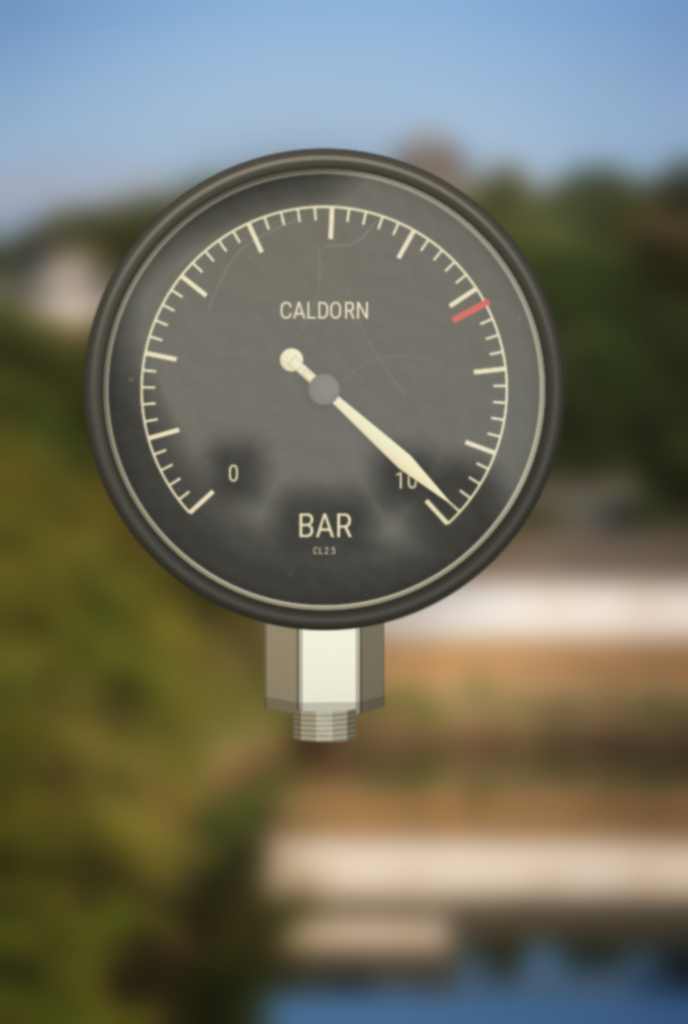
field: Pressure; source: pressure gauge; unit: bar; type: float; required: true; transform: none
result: 9.8 bar
